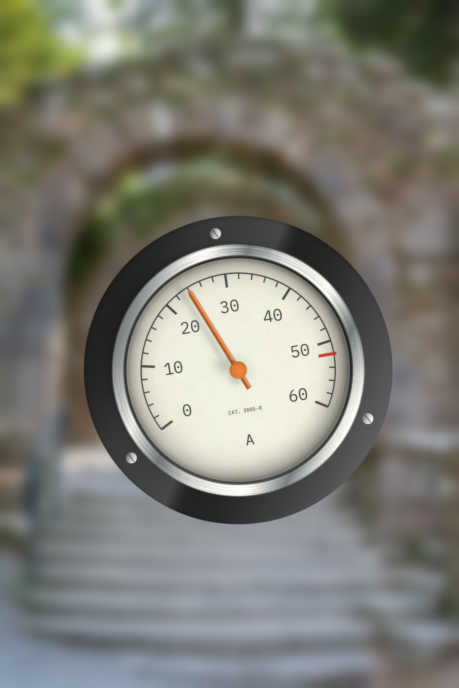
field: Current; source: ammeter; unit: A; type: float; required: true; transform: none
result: 24 A
